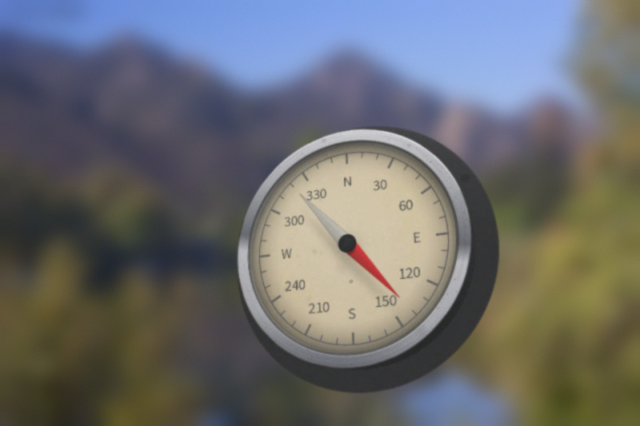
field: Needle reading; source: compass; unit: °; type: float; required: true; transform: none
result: 140 °
